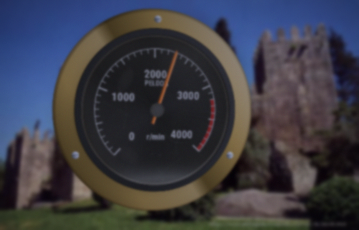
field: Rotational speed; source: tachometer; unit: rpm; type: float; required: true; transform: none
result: 2300 rpm
